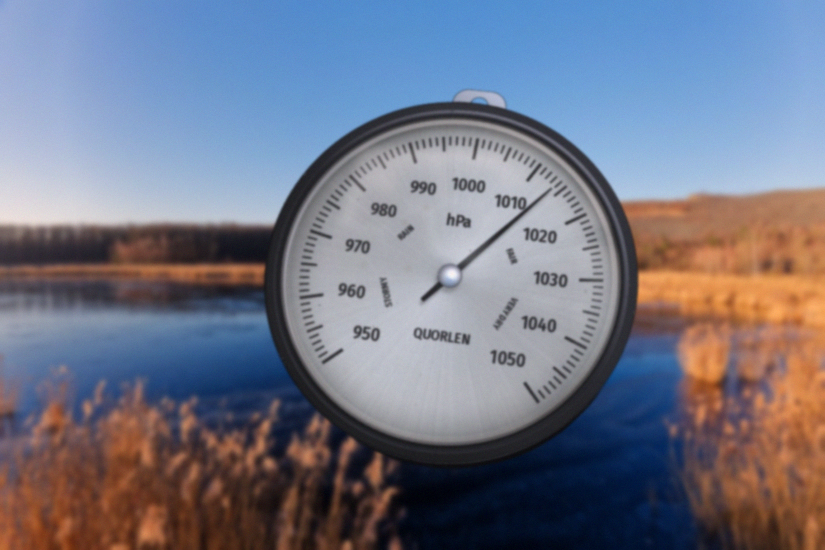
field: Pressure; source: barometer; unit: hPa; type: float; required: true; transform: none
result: 1014 hPa
